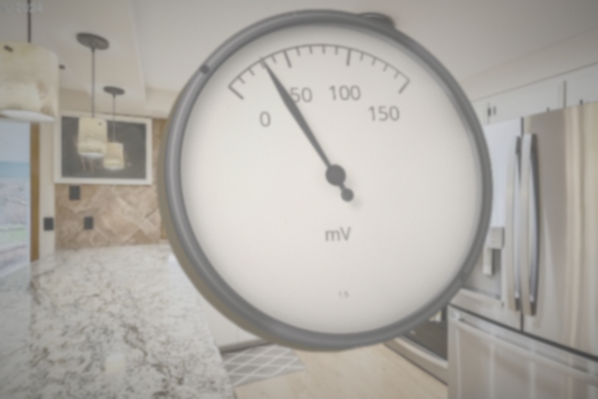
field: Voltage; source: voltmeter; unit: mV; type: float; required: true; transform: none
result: 30 mV
